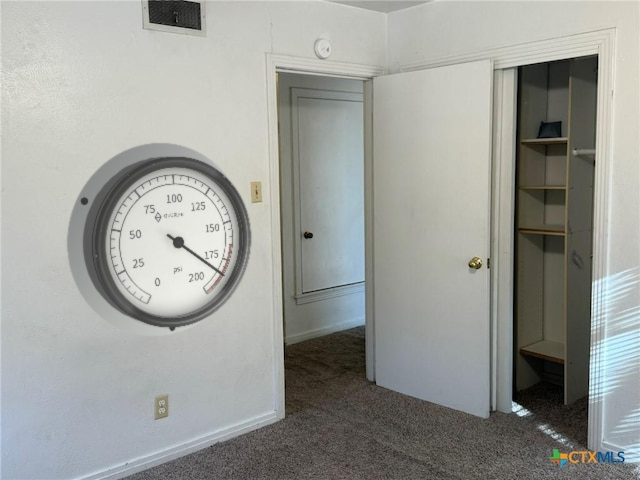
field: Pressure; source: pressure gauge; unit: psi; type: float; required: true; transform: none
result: 185 psi
